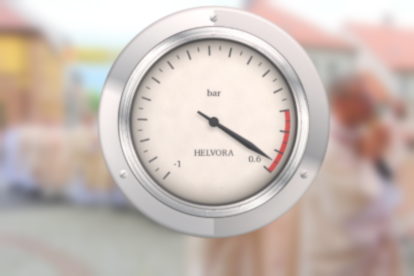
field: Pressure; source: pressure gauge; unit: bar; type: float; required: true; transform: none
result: 0.55 bar
